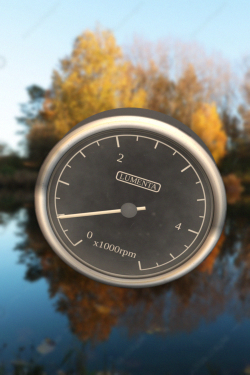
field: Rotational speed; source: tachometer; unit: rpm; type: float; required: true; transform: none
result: 500 rpm
